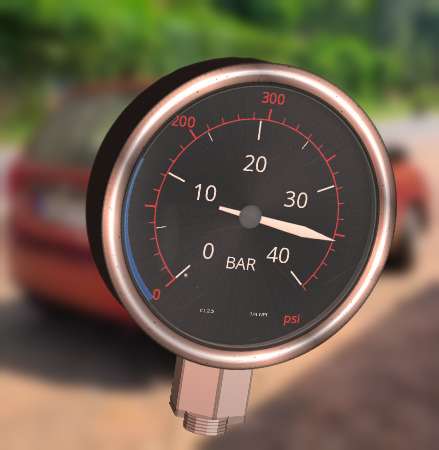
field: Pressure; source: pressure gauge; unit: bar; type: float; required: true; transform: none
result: 35 bar
